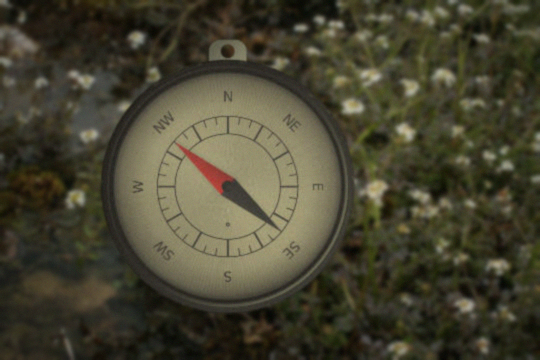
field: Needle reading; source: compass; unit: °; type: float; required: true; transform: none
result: 310 °
